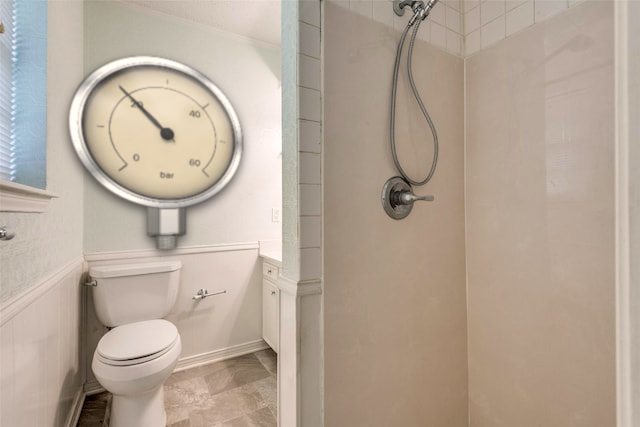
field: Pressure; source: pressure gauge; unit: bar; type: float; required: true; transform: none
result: 20 bar
